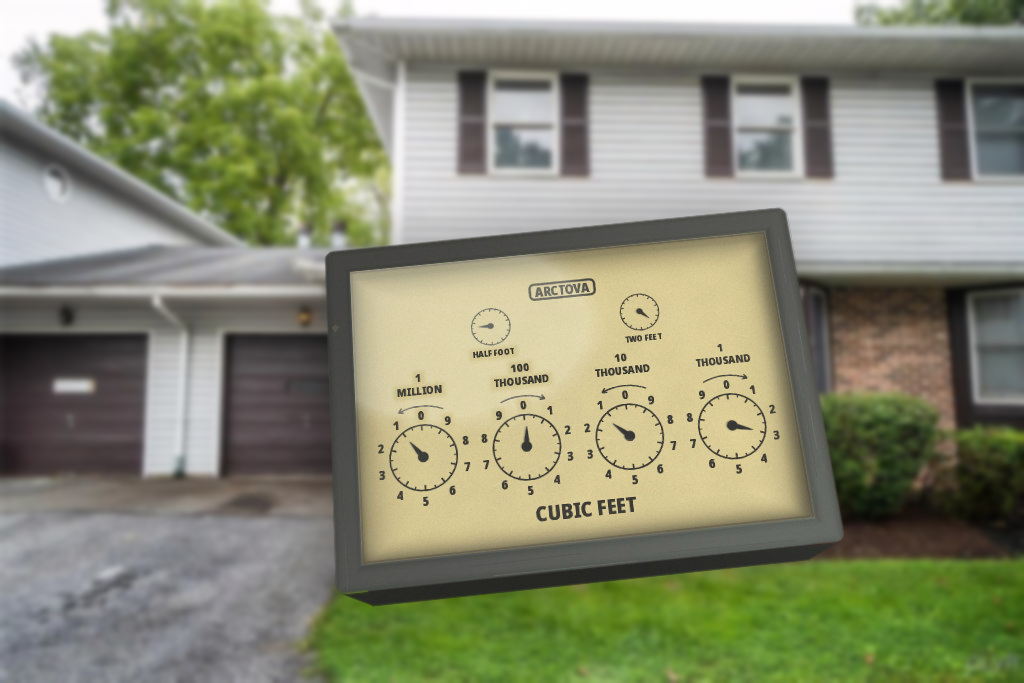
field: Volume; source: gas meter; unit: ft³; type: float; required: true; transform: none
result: 101300 ft³
